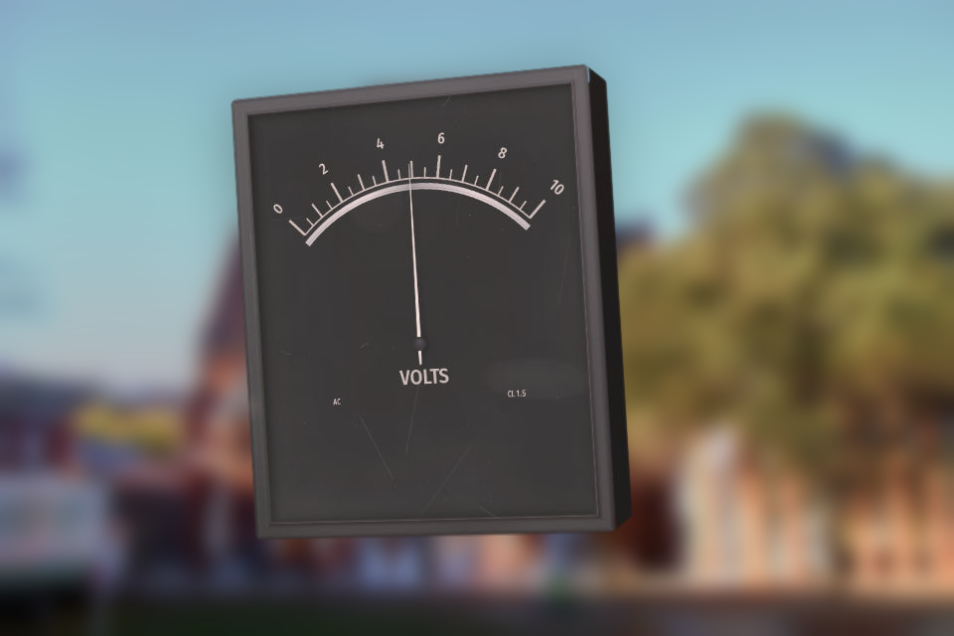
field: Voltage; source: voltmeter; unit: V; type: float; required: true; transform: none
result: 5 V
